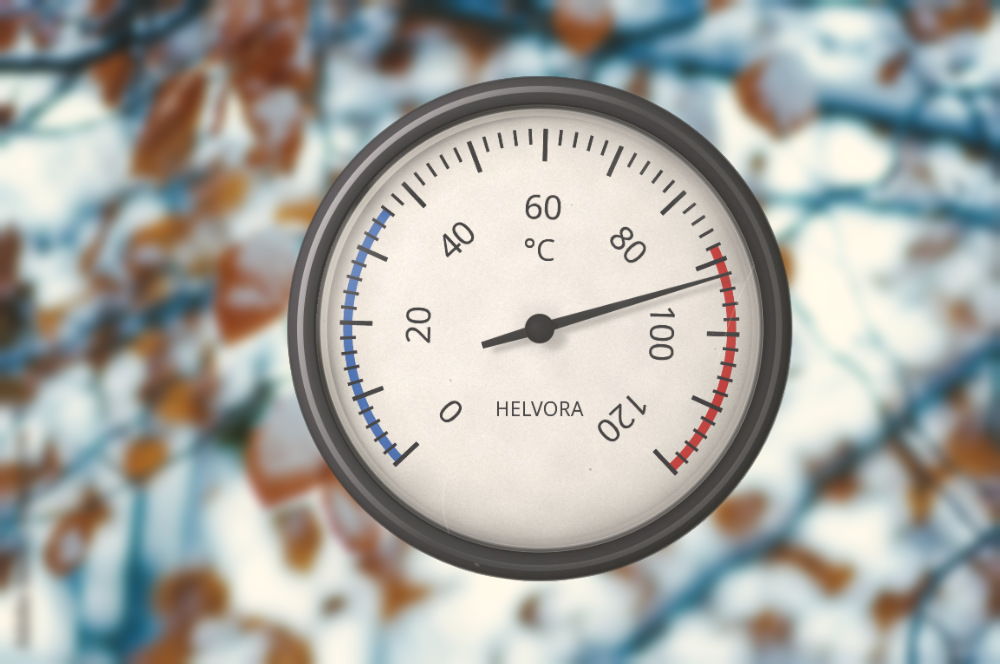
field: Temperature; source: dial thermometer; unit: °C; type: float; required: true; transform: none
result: 92 °C
